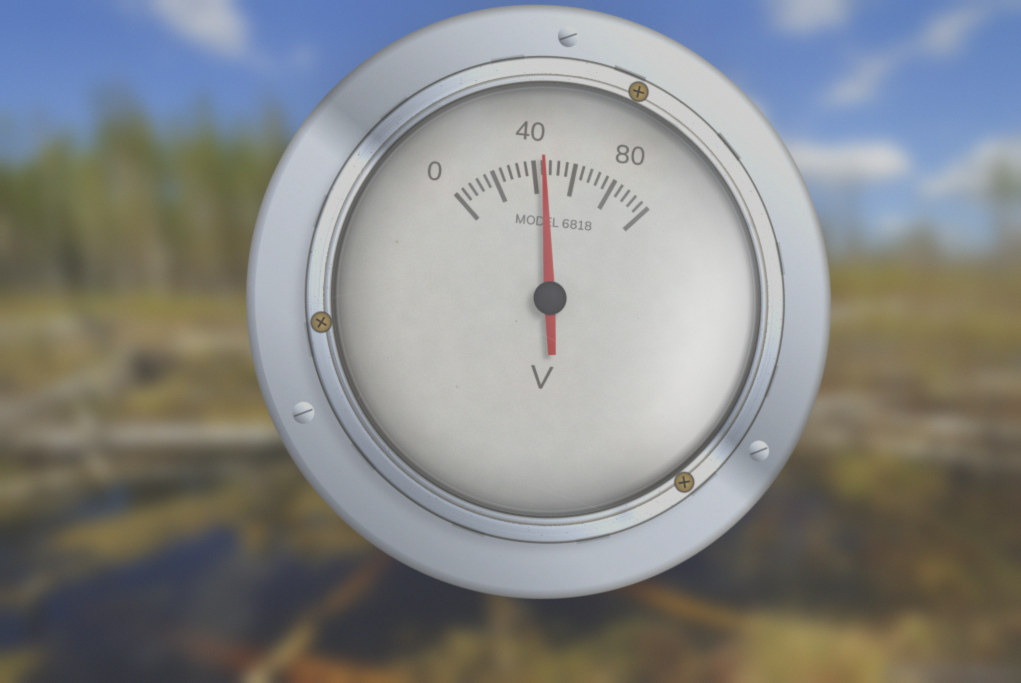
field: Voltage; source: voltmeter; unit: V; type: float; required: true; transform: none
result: 44 V
